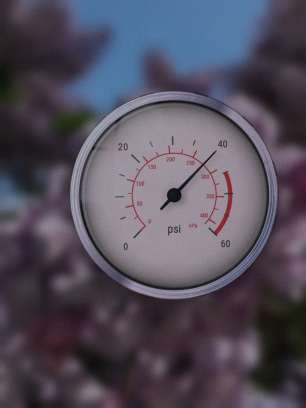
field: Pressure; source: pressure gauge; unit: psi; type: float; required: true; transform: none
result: 40 psi
